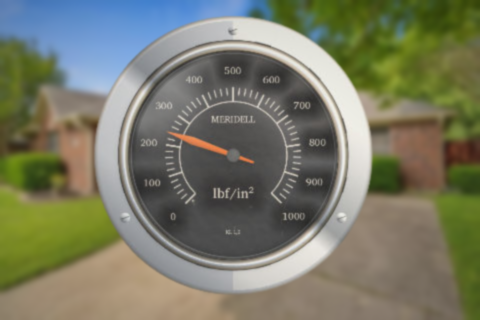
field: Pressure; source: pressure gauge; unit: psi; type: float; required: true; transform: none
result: 240 psi
